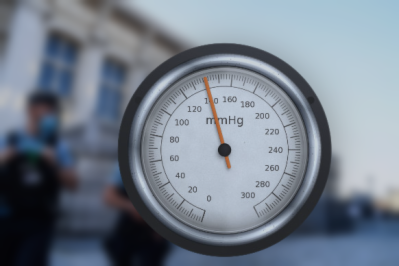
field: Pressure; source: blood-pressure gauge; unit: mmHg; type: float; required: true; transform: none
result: 140 mmHg
